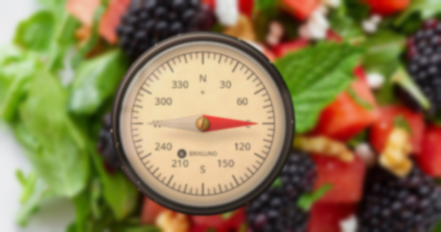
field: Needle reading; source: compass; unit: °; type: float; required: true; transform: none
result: 90 °
